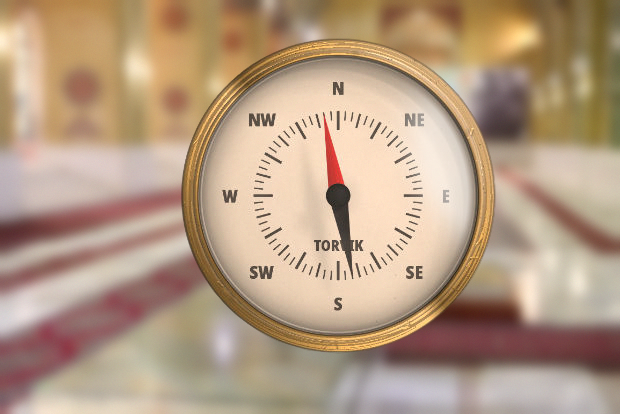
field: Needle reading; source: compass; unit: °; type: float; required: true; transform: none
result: 350 °
